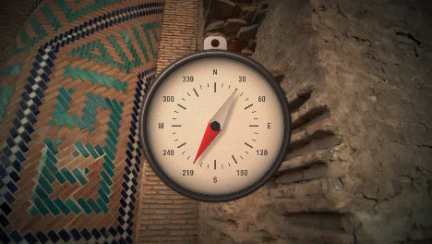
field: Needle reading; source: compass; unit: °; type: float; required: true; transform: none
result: 210 °
